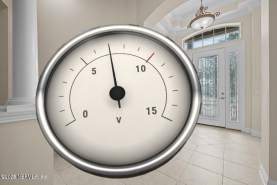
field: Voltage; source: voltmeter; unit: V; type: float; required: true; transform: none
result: 7 V
